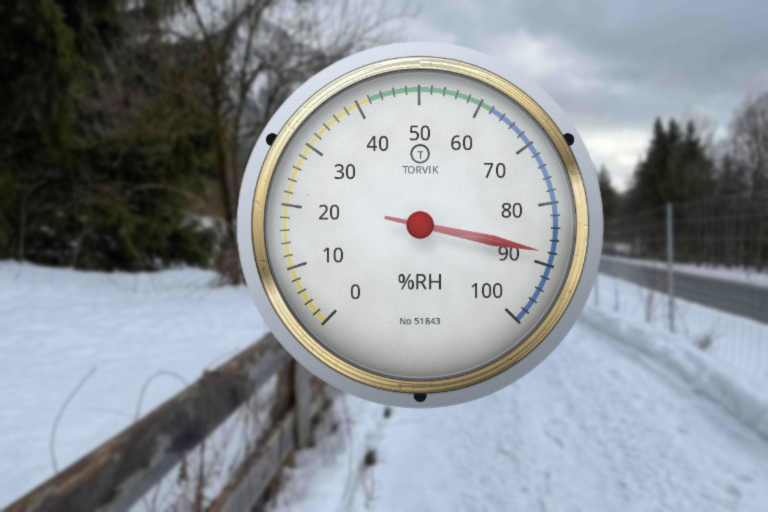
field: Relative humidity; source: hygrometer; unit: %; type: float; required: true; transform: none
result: 88 %
